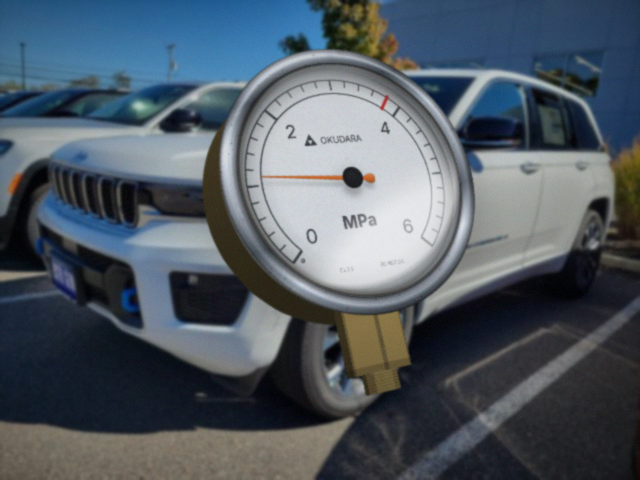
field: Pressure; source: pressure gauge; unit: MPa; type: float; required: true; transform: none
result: 1.1 MPa
